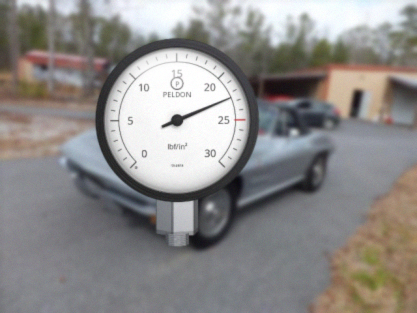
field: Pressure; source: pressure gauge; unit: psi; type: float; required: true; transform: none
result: 22.5 psi
